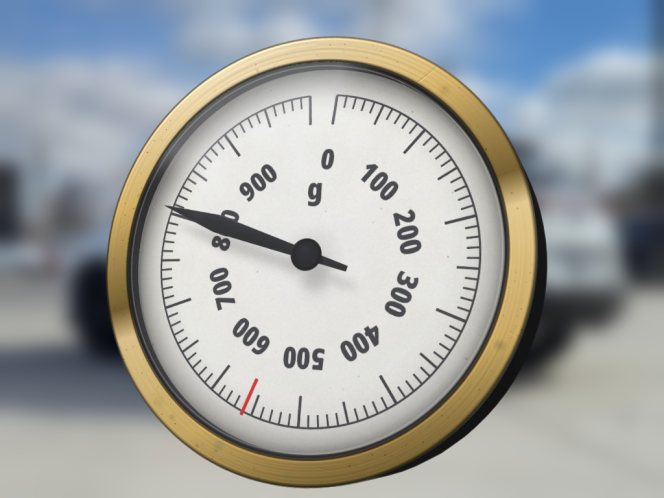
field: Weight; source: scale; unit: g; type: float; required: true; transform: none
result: 805 g
